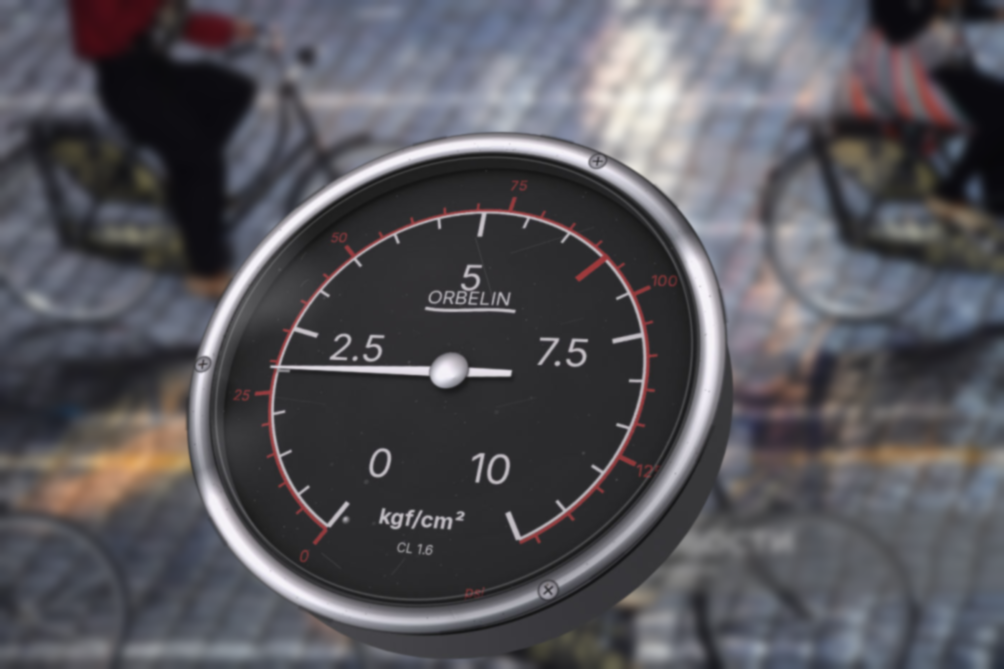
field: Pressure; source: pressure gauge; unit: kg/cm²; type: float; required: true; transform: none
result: 2 kg/cm²
